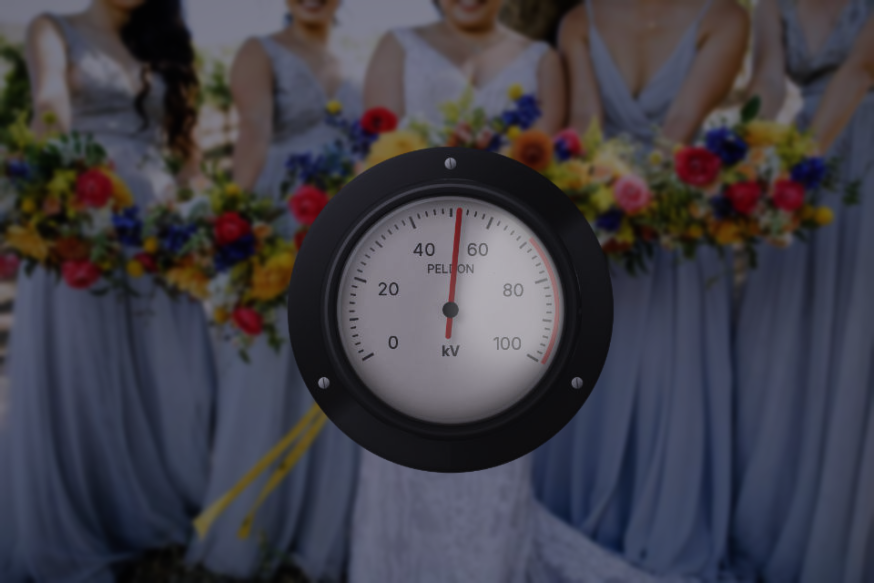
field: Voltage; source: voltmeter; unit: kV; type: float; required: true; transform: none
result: 52 kV
